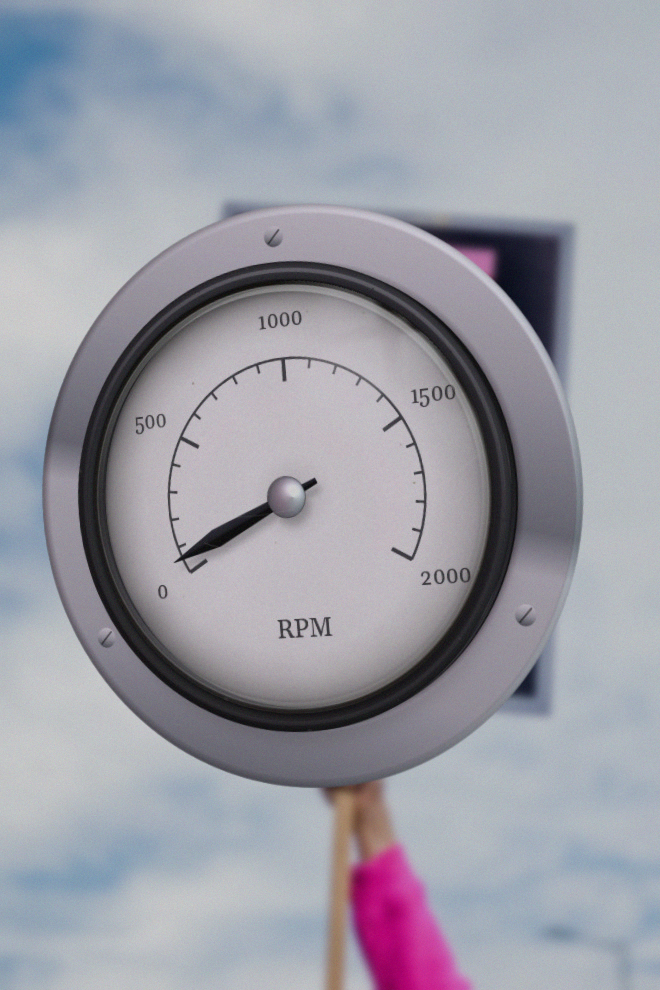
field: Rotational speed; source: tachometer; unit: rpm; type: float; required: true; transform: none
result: 50 rpm
